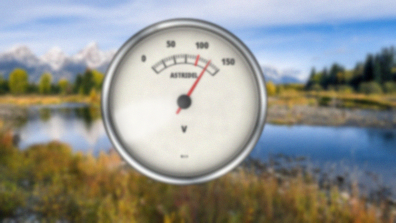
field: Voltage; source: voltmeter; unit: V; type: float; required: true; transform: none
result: 125 V
